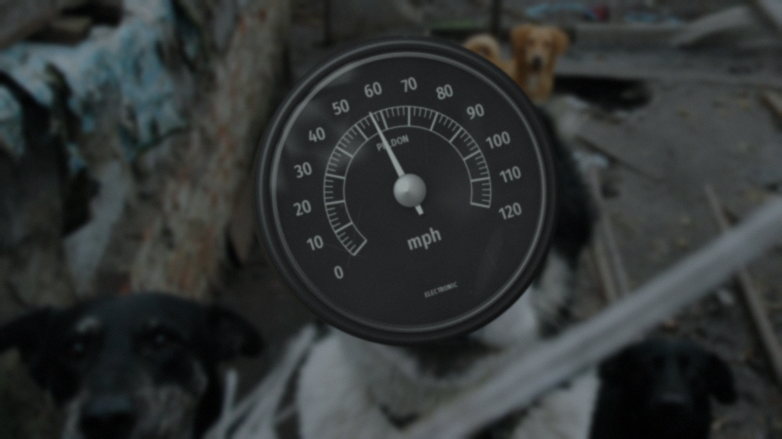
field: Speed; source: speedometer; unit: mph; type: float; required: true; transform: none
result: 56 mph
